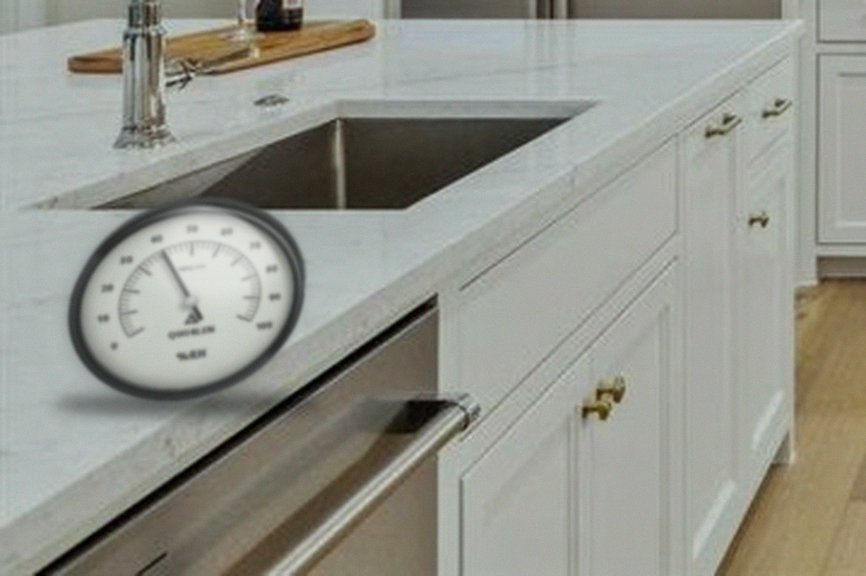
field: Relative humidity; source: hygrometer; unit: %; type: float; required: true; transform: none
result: 40 %
